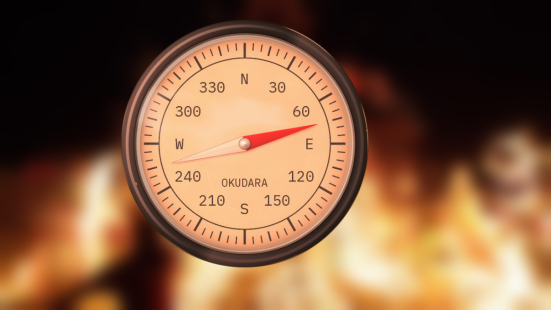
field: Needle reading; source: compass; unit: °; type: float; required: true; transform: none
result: 75 °
